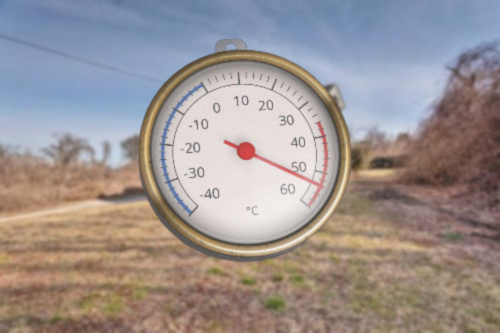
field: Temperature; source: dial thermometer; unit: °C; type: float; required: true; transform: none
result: 54 °C
